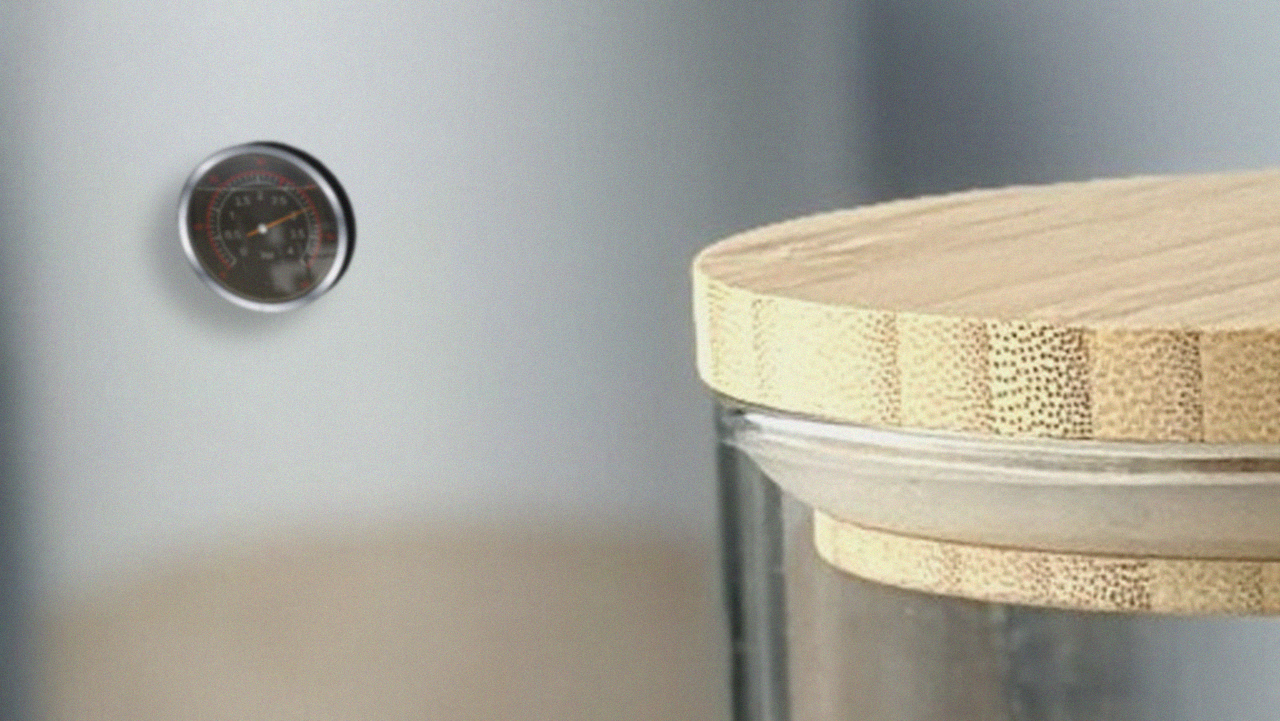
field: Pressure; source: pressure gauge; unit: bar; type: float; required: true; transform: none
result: 3 bar
